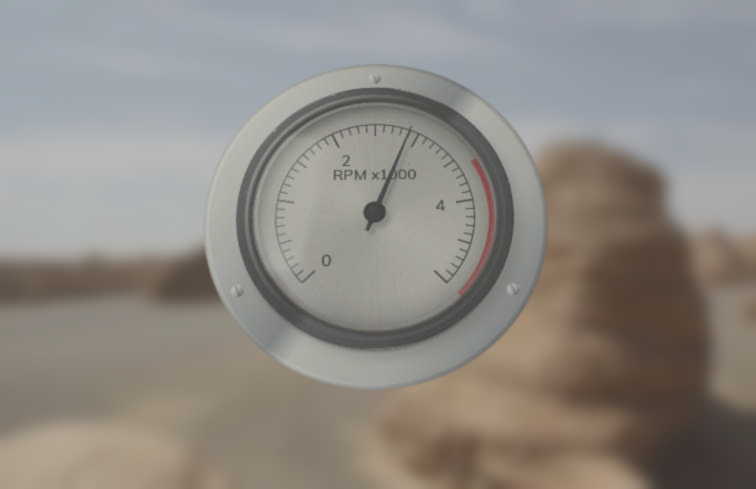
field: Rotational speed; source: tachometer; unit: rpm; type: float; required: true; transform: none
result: 2900 rpm
